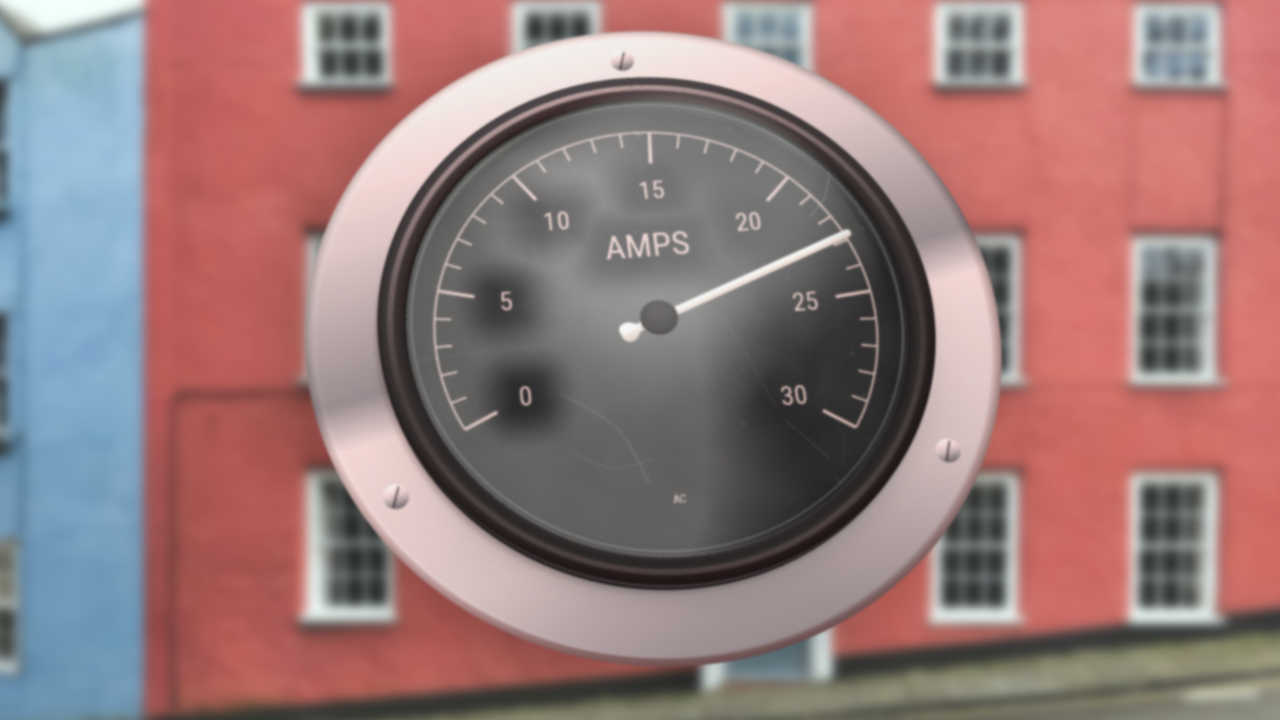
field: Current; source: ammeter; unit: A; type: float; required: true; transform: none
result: 23 A
